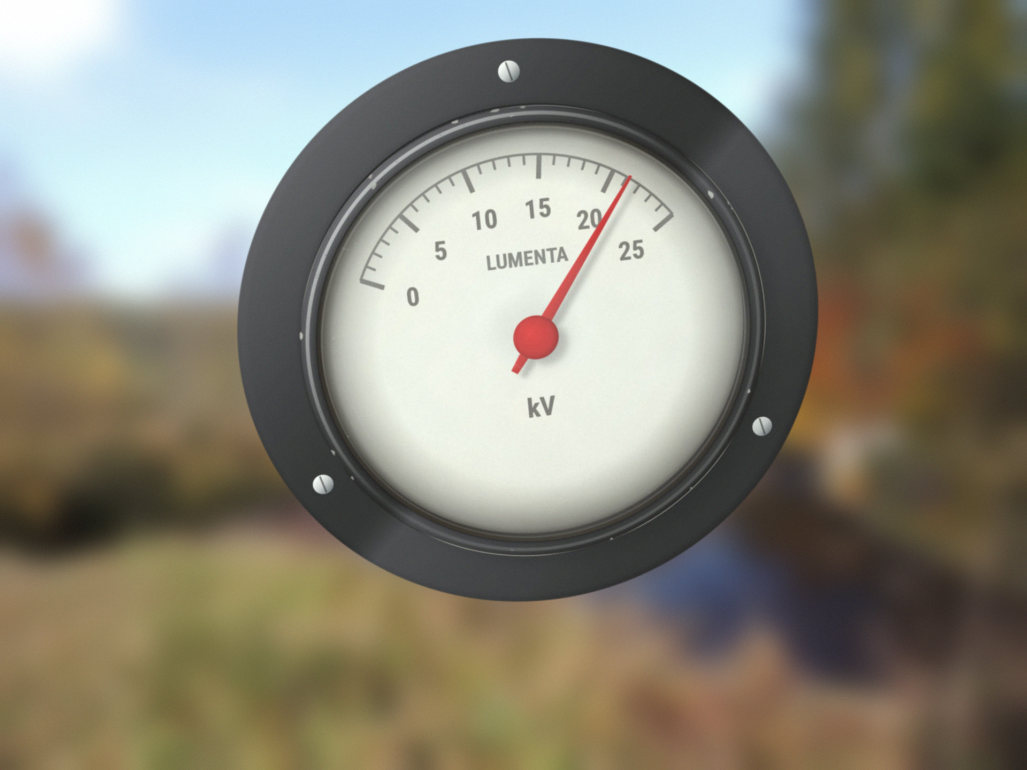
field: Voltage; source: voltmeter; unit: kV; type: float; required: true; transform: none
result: 21 kV
